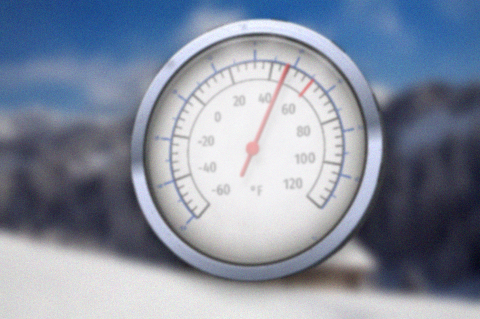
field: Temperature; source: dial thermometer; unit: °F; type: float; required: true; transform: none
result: 48 °F
